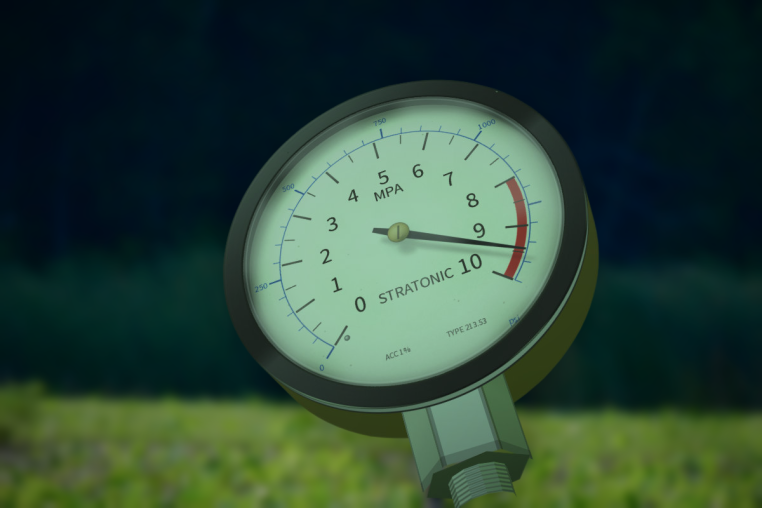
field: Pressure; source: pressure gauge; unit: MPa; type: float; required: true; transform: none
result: 9.5 MPa
